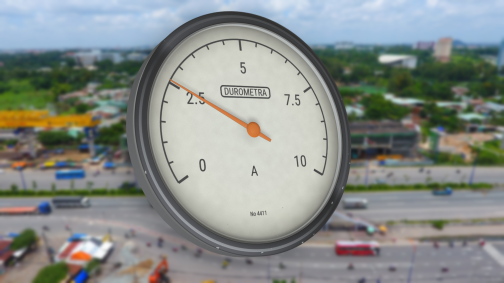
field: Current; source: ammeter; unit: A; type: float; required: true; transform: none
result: 2.5 A
